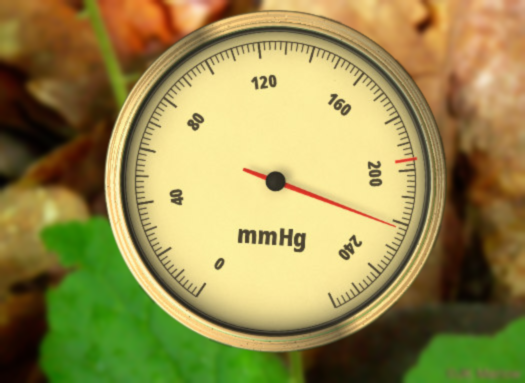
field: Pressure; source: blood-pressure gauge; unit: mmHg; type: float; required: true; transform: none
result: 222 mmHg
